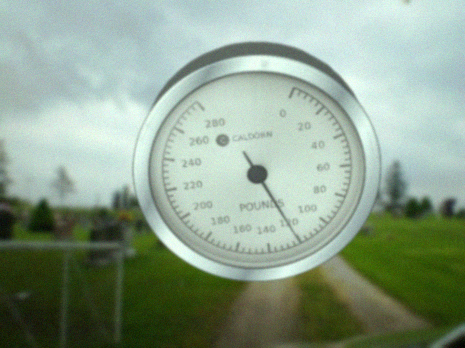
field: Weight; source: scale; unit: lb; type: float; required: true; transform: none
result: 120 lb
